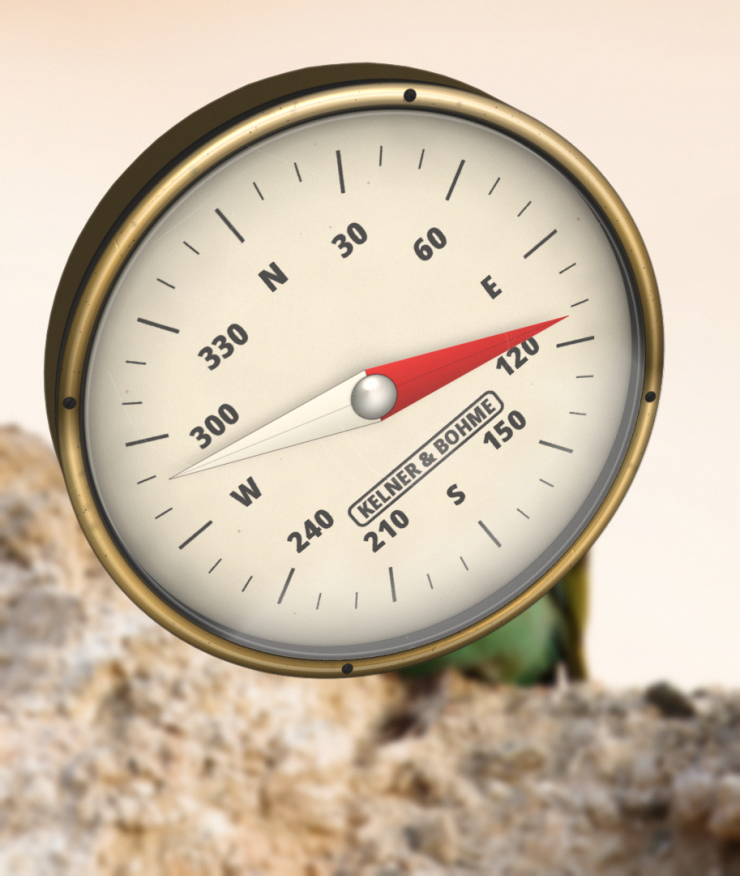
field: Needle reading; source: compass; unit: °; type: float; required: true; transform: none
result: 110 °
